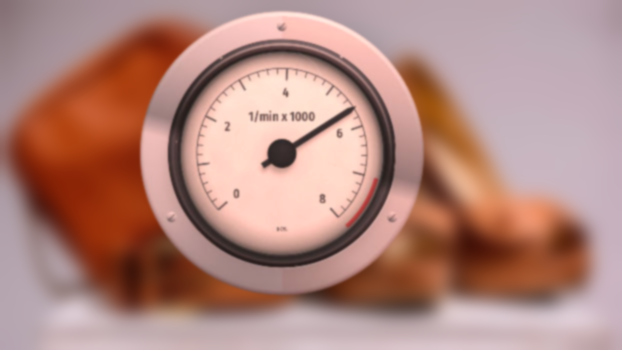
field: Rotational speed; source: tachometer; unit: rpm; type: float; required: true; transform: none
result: 5600 rpm
